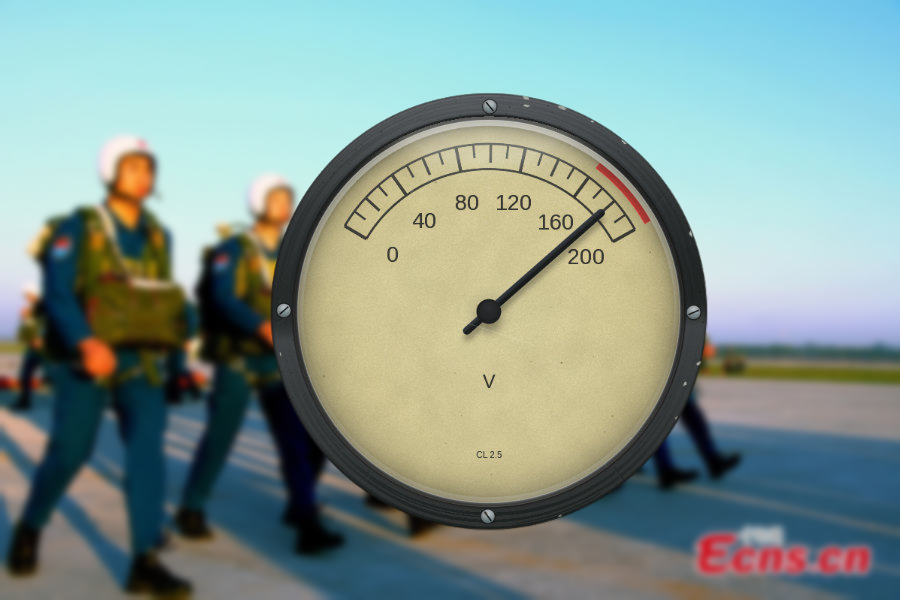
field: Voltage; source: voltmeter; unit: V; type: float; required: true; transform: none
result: 180 V
